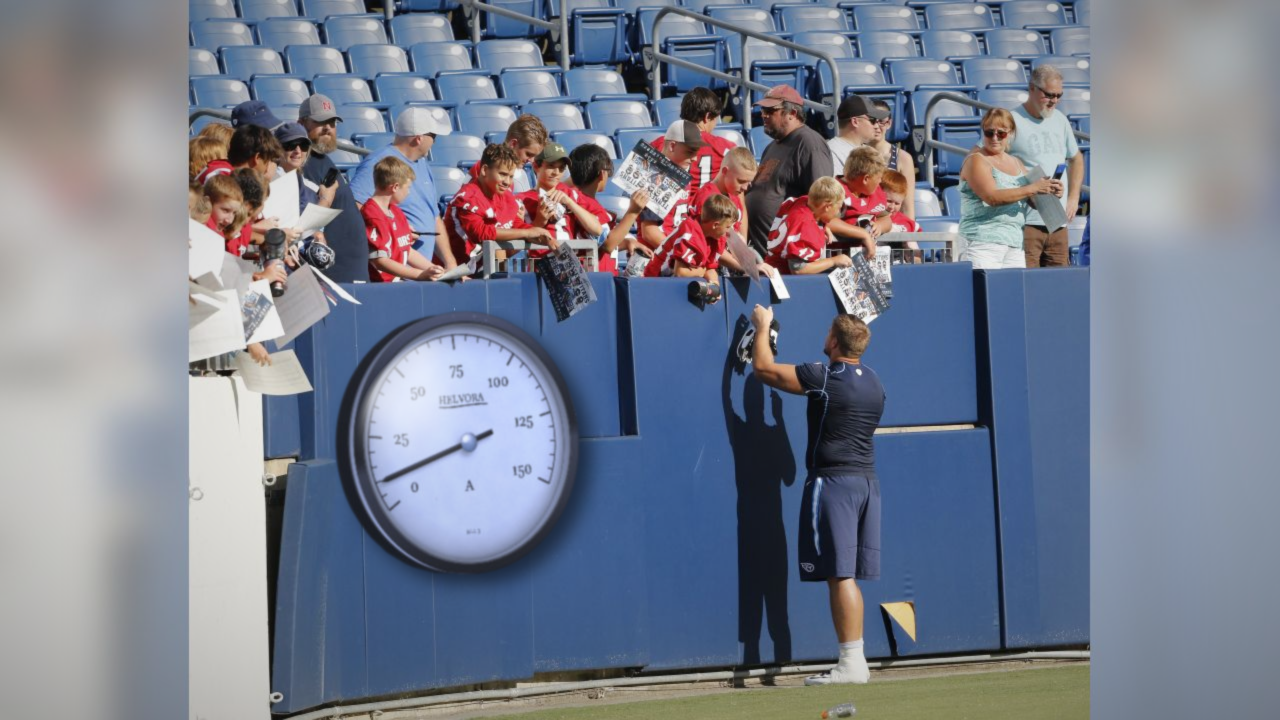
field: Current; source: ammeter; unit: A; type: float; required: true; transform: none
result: 10 A
